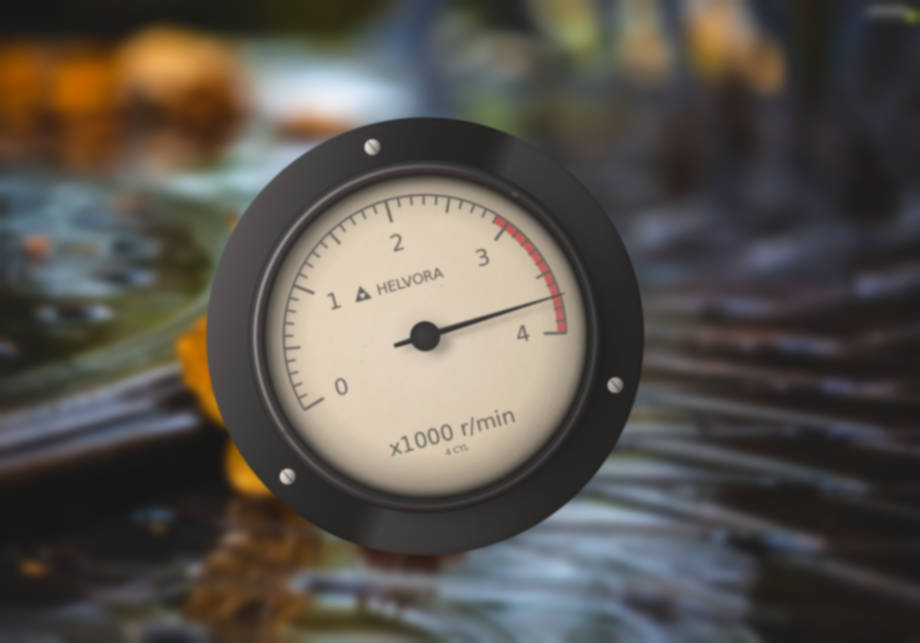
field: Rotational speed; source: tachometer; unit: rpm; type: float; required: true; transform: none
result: 3700 rpm
